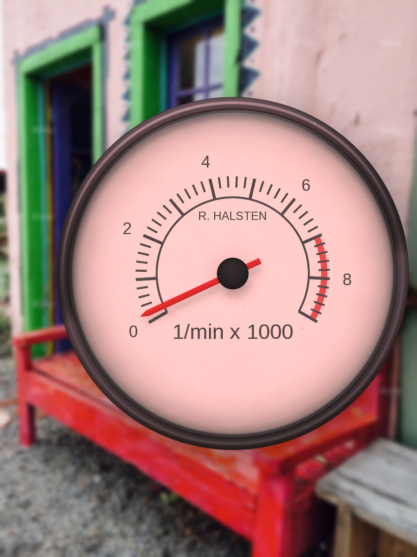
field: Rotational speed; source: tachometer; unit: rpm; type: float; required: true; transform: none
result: 200 rpm
